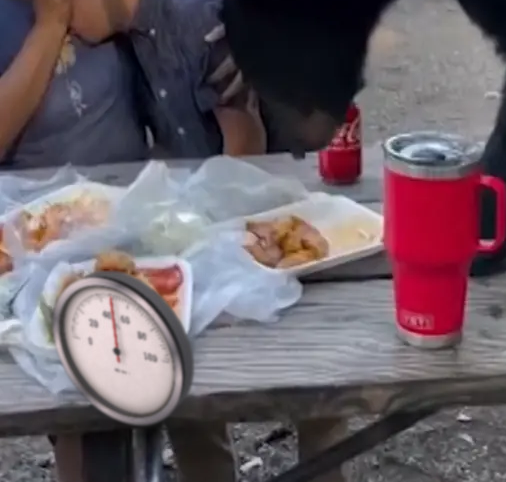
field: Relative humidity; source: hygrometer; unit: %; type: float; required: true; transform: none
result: 50 %
